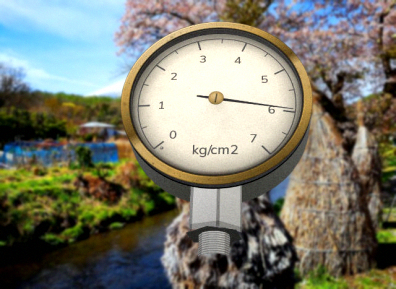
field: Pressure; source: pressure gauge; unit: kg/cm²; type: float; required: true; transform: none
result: 6 kg/cm²
